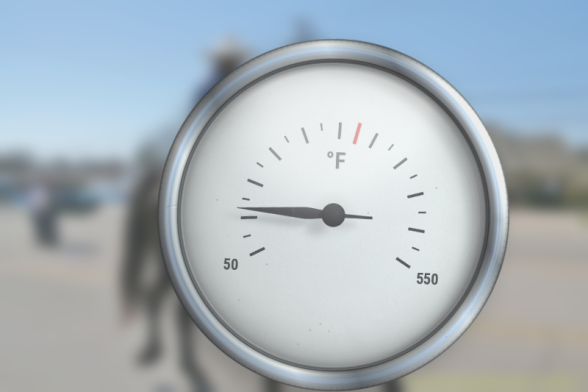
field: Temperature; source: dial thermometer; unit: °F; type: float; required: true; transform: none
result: 112.5 °F
